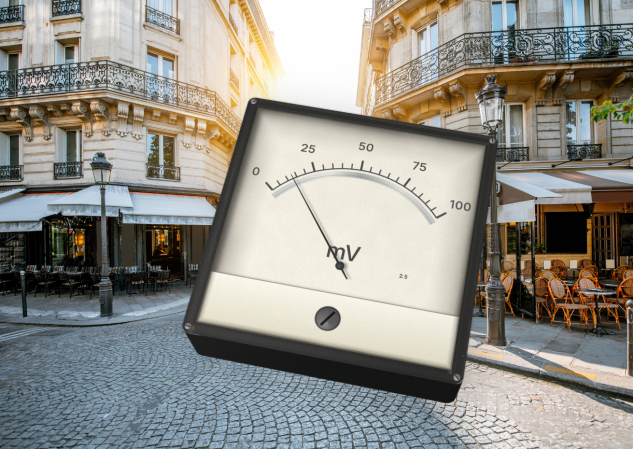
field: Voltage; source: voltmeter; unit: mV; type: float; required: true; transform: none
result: 12.5 mV
